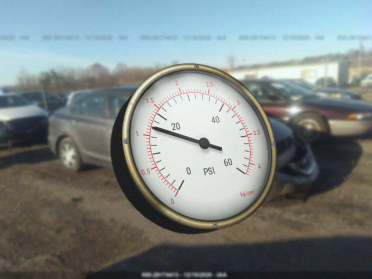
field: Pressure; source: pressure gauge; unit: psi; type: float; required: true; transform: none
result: 16 psi
